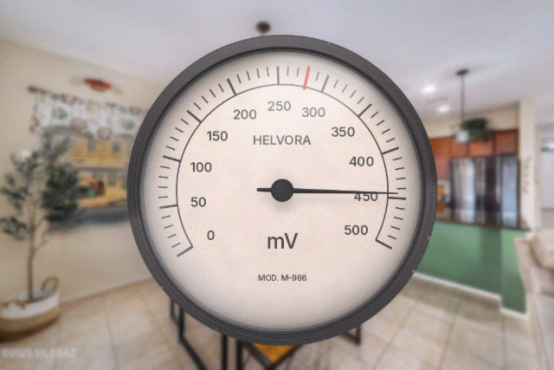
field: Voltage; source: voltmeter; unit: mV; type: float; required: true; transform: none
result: 445 mV
